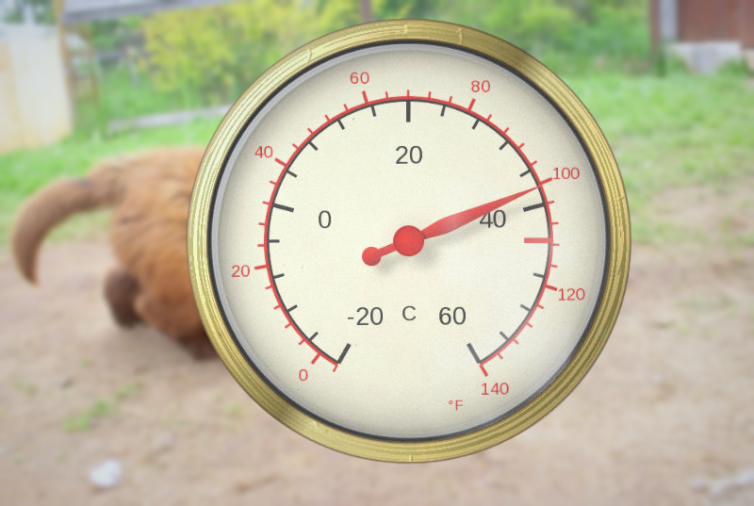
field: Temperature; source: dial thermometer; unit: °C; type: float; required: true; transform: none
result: 38 °C
